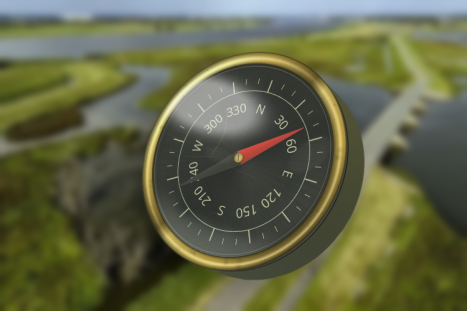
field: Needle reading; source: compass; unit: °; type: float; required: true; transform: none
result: 50 °
